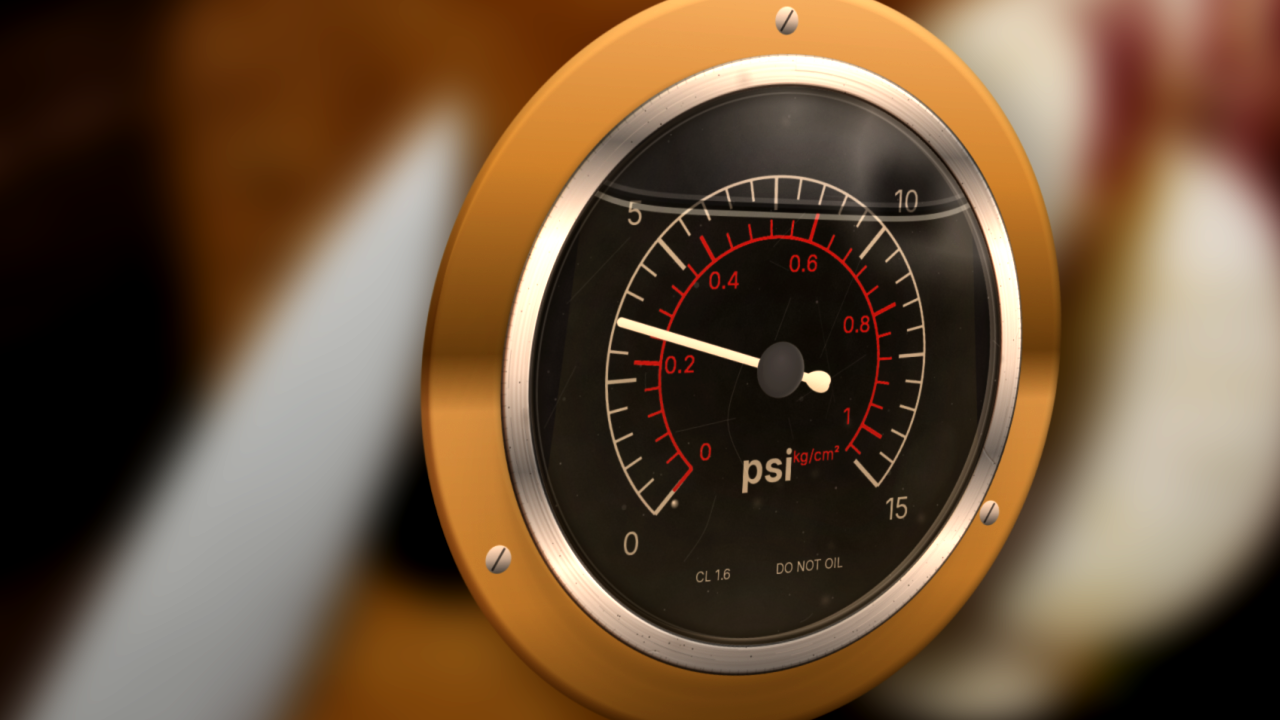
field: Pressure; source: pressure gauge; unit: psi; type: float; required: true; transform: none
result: 3.5 psi
